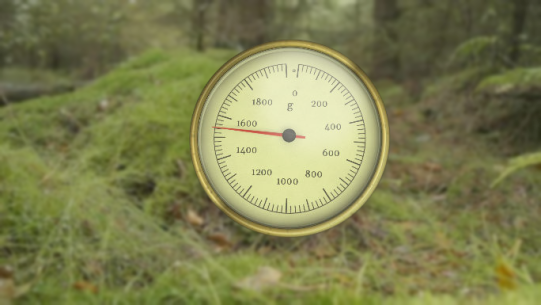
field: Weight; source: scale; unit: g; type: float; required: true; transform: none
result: 1540 g
